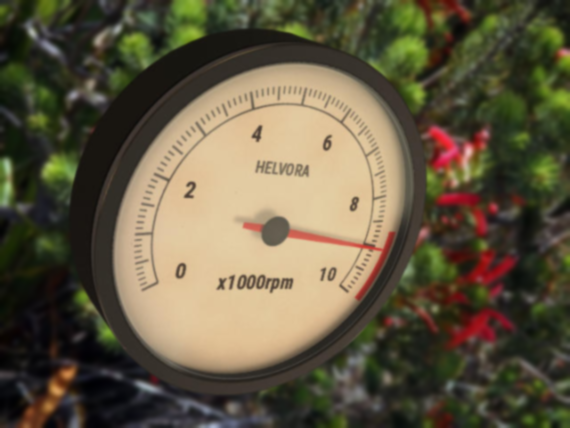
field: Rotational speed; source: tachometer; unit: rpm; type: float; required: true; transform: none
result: 9000 rpm
